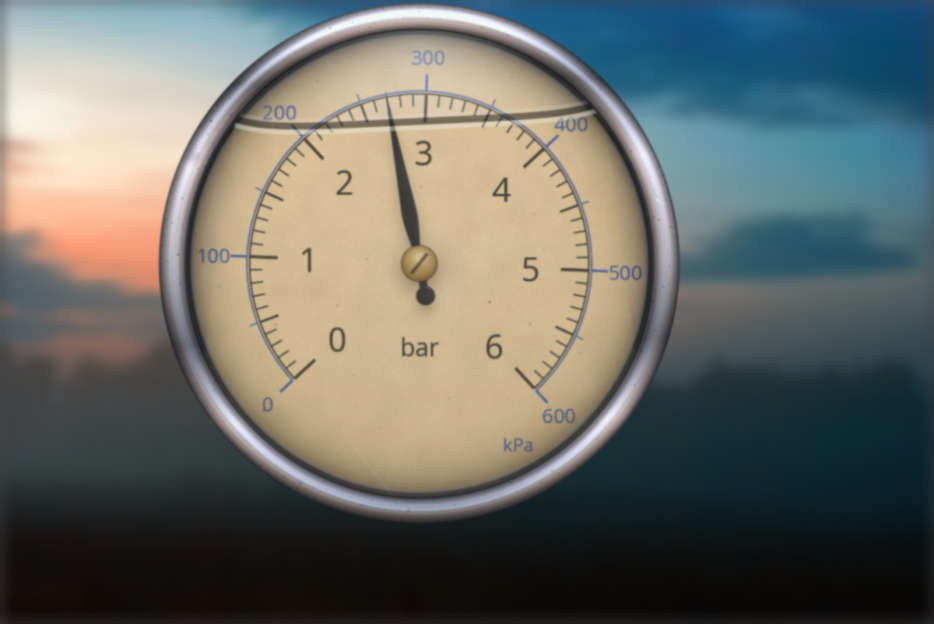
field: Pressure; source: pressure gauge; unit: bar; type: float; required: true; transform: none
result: 2.7 bar
